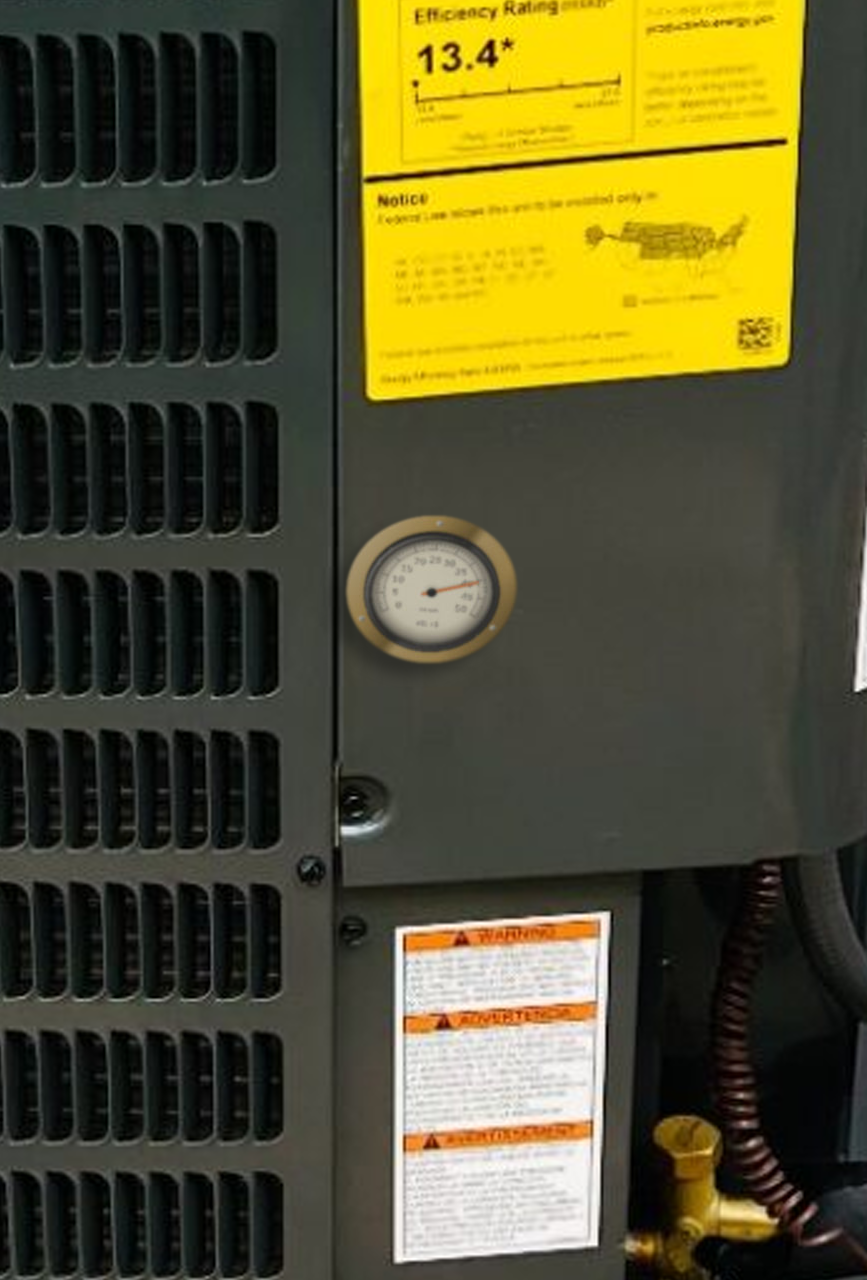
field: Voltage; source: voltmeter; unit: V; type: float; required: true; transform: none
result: 40 V
